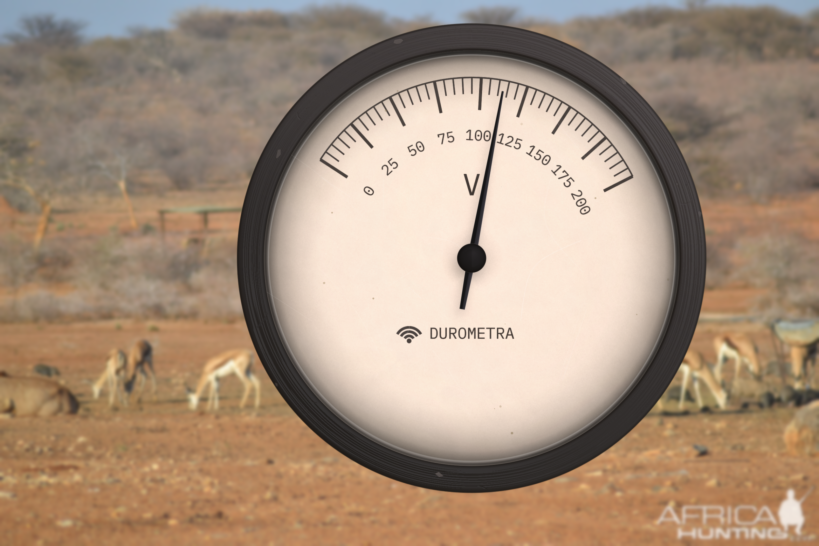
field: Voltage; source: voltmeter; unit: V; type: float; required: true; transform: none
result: 112.5 V
